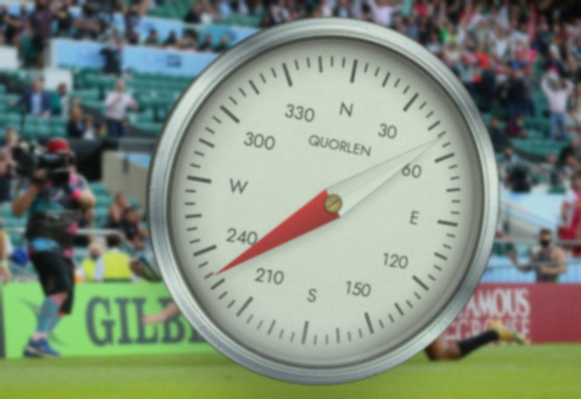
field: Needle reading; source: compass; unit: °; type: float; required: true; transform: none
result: 230 °
